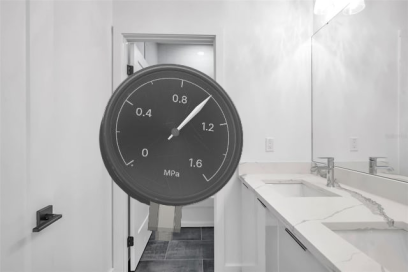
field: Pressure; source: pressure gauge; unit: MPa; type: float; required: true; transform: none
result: 1 MPa
